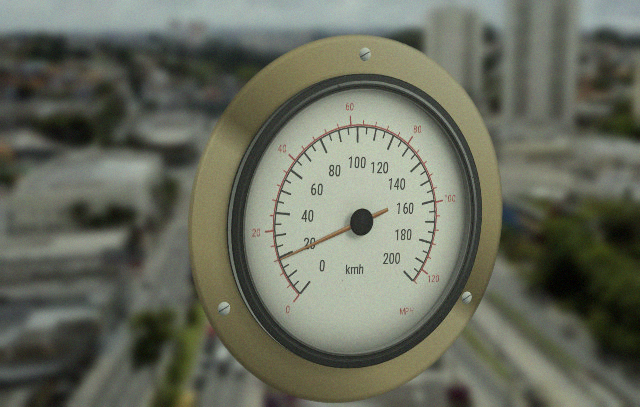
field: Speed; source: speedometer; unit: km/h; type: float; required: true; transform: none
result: 20 km/h
